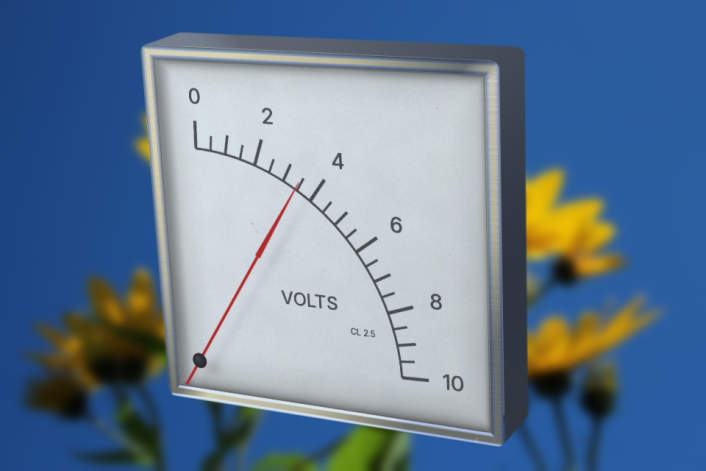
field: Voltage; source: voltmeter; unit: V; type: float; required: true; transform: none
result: 3.5 V
